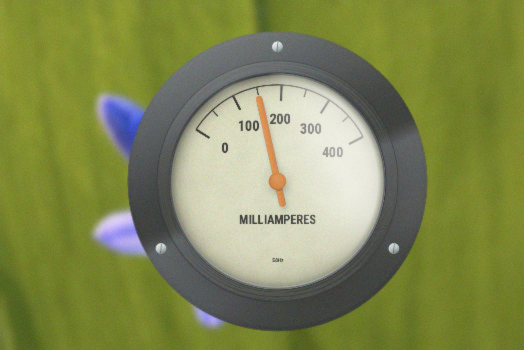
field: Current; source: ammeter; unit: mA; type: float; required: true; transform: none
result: 150 mA
